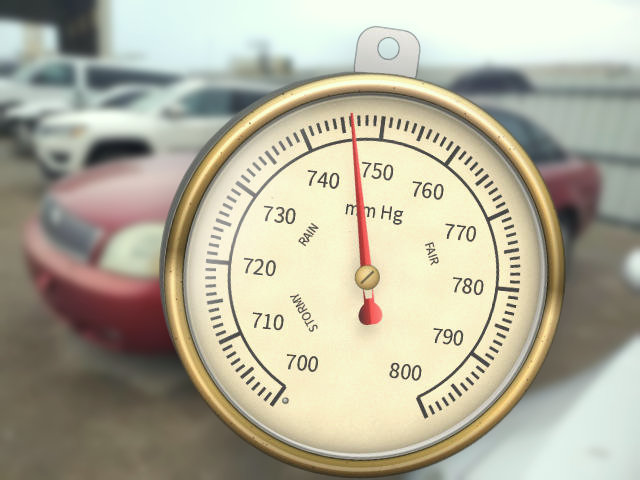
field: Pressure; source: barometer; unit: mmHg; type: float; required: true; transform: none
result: 746 mmHg
